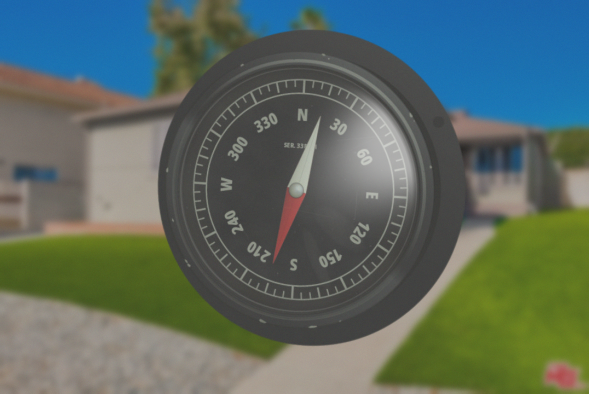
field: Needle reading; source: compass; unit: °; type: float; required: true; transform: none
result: 195 °
